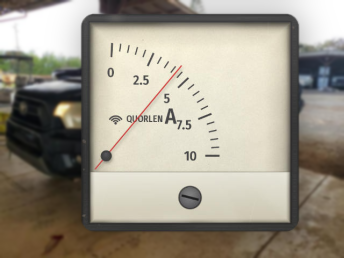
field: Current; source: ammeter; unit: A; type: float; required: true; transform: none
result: 4.25 A
